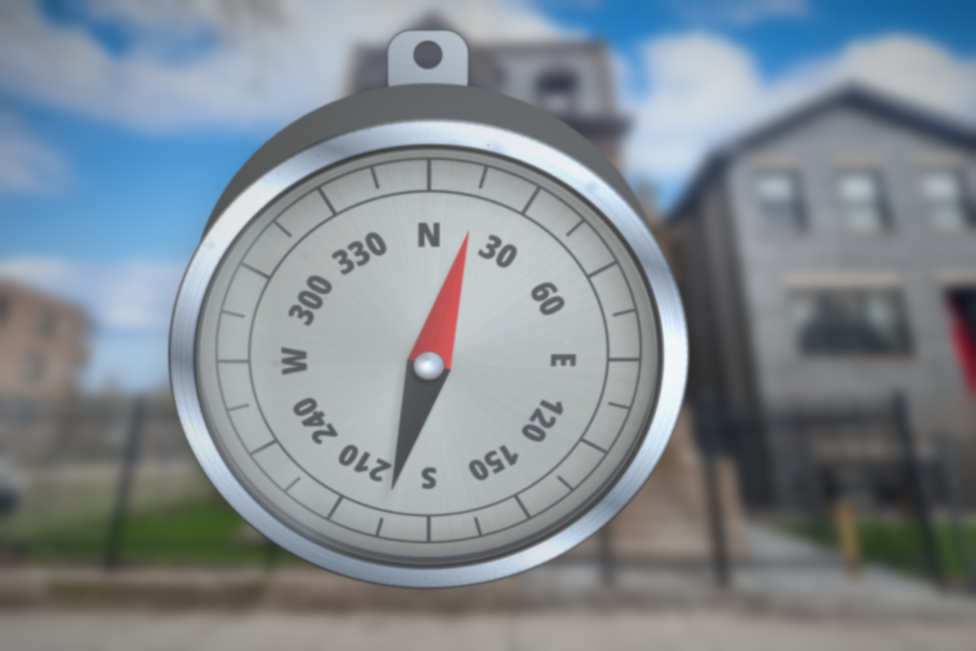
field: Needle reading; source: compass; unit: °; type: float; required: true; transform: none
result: 15 °
